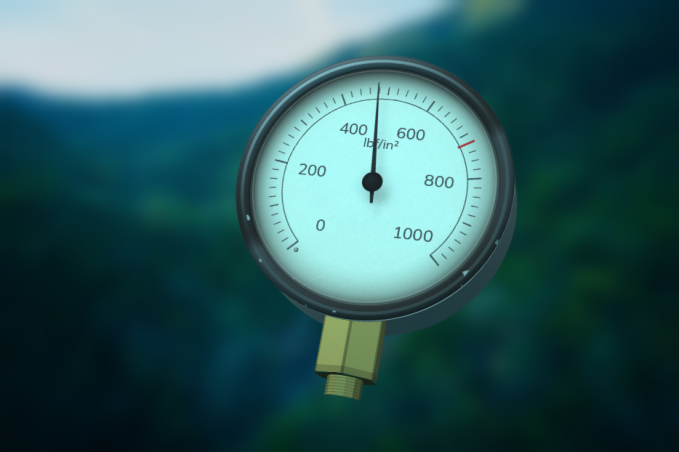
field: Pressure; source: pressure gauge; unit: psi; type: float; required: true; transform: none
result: 480 psi
